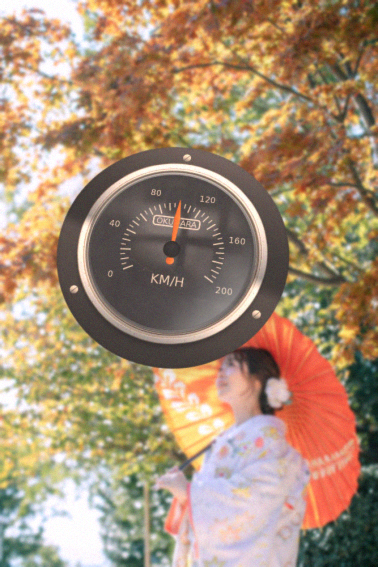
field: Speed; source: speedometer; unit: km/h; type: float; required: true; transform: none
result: 100 km/h
